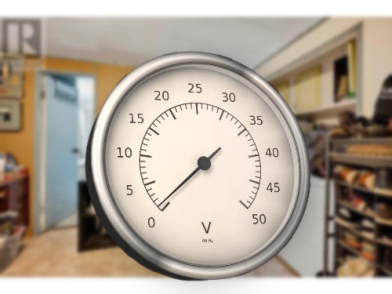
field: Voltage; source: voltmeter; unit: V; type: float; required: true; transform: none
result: 1 V
